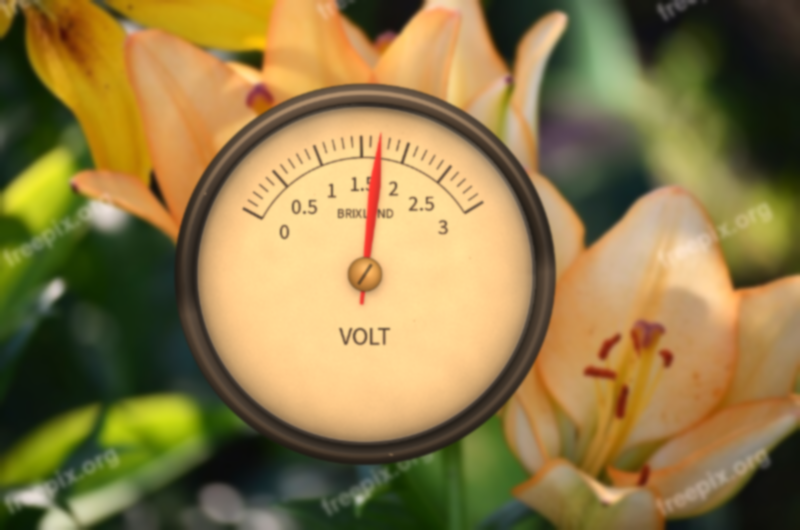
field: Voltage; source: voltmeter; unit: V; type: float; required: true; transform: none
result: 1.7 V
